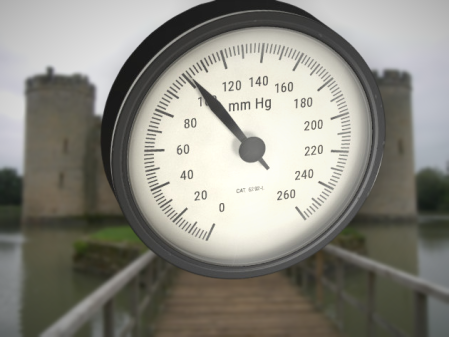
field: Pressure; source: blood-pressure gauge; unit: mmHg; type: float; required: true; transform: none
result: 102 mmHg
